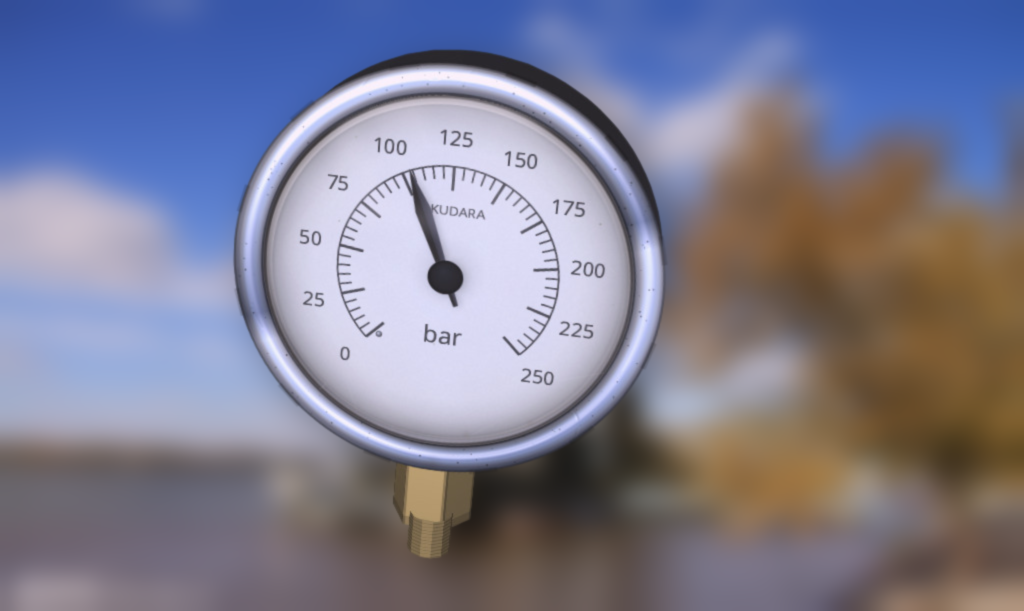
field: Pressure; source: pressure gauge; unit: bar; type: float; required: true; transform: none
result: 105 bar
